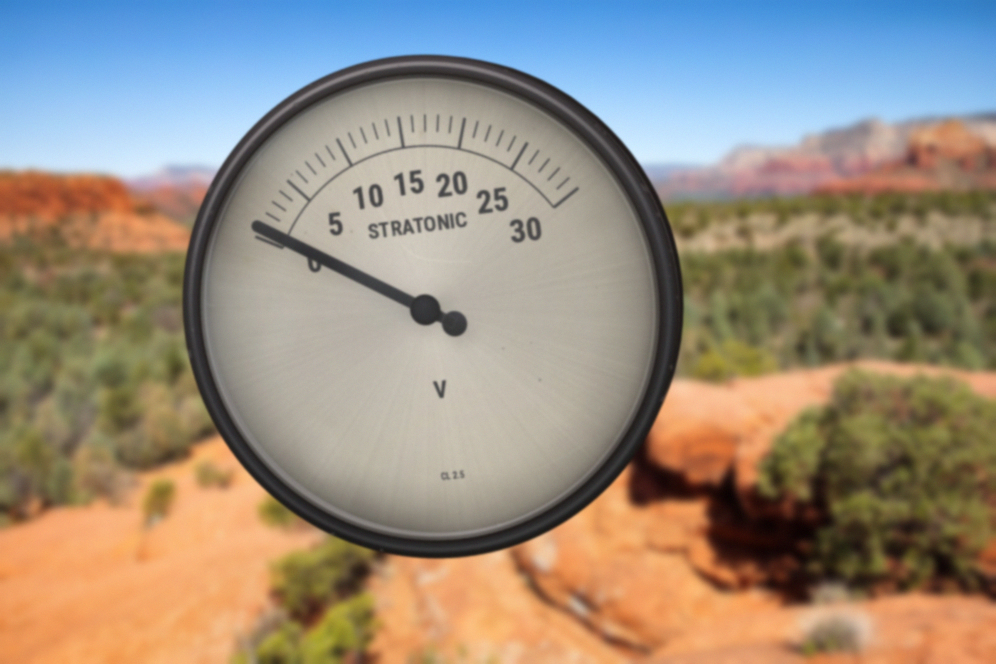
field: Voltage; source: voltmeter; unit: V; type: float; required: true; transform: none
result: 1 V
